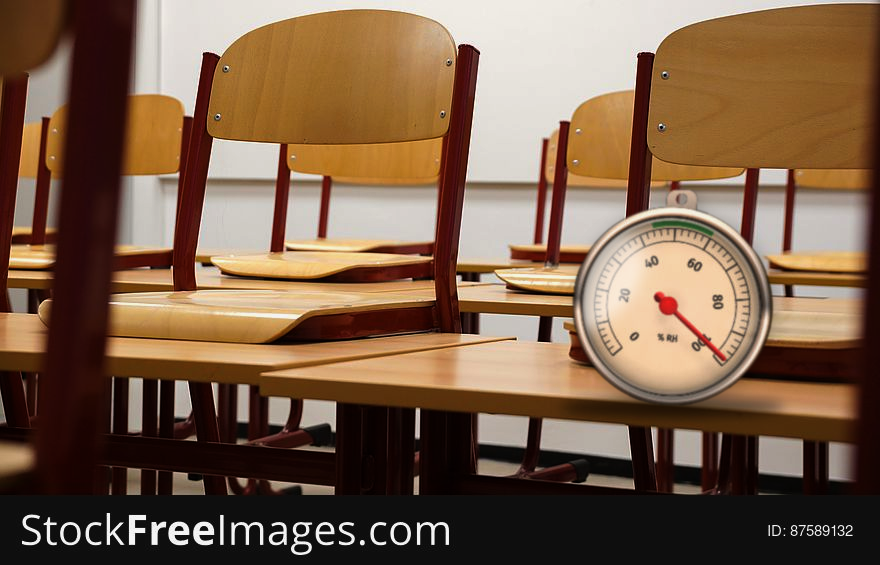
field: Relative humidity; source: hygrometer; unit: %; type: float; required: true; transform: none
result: 98 %
